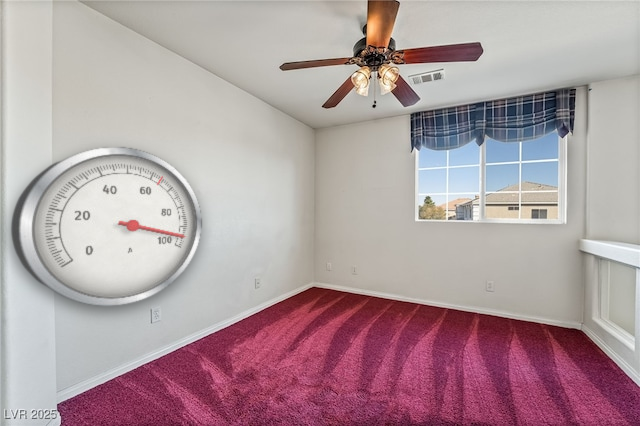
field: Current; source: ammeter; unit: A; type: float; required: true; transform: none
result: 95 A
